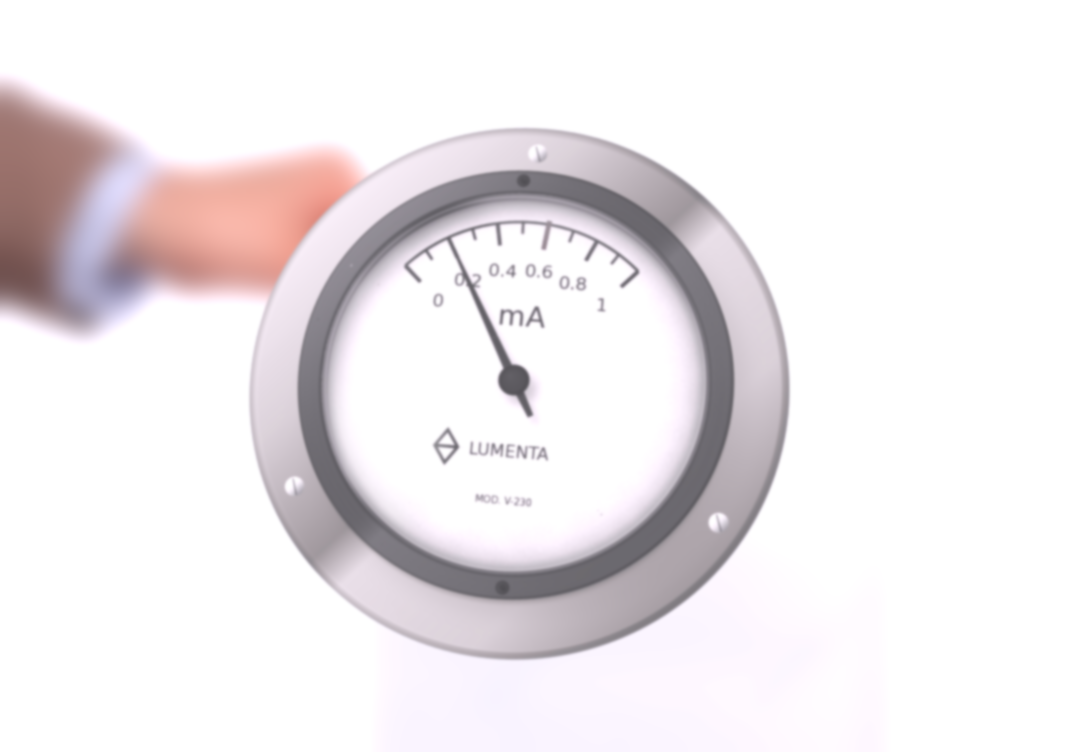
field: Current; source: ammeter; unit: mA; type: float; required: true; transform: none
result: 0.2 mA
